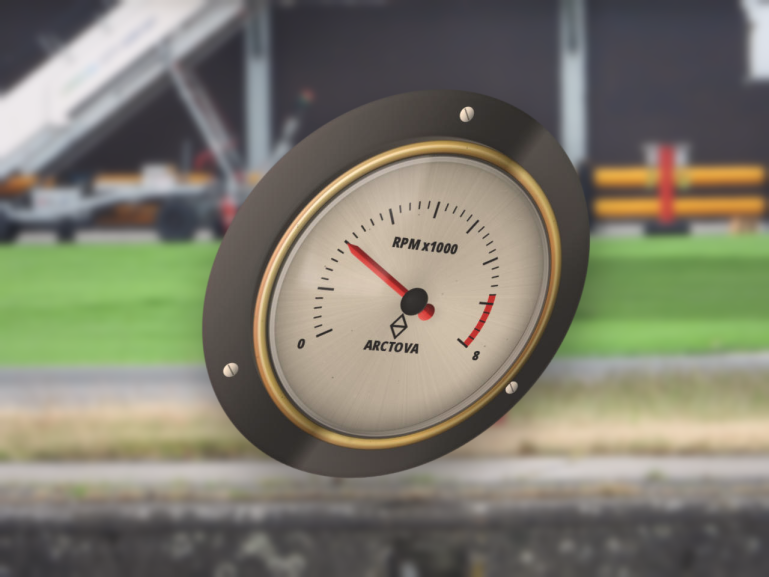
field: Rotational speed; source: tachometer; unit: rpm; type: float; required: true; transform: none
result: 2000 rpm
